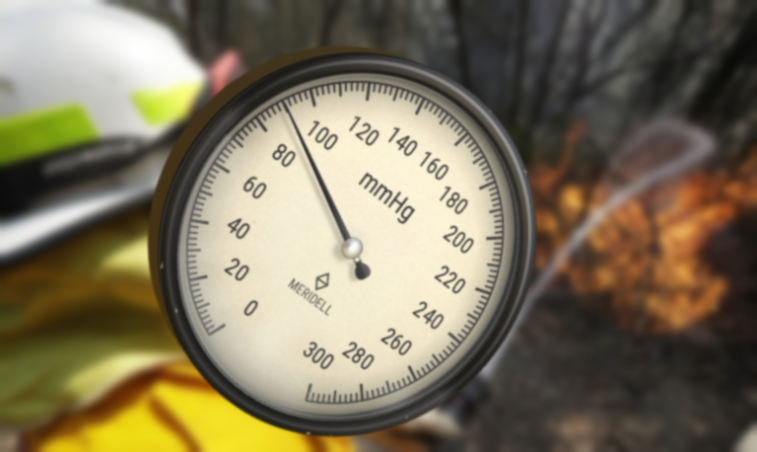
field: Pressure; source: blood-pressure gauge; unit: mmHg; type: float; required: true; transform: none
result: 90 mmHg
